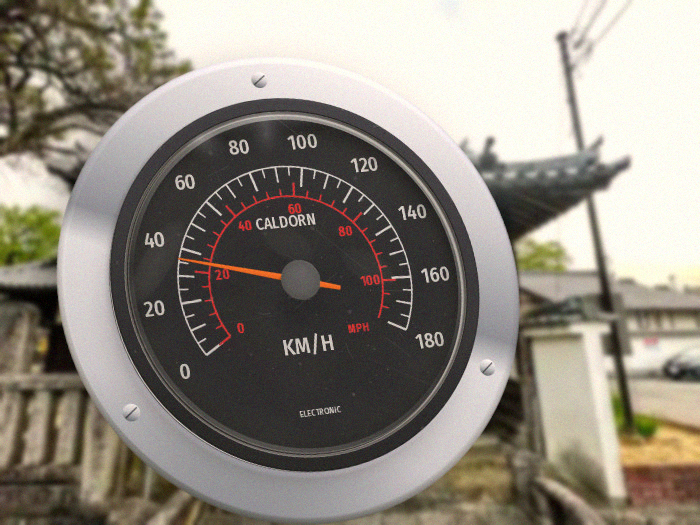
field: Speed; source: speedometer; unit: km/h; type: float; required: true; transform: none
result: 35 km/h
